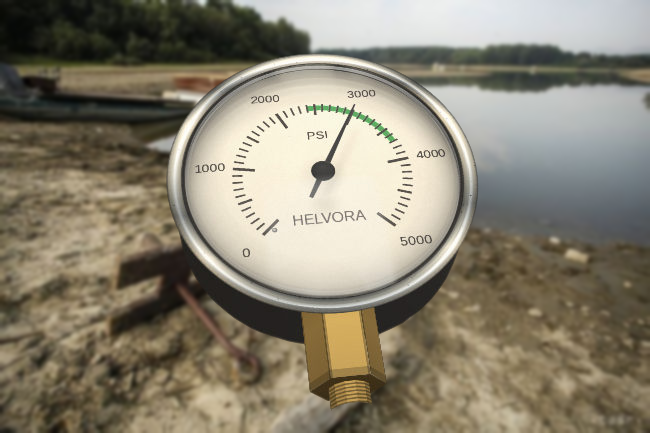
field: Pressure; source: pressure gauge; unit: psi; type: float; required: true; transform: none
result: 3000 psi
